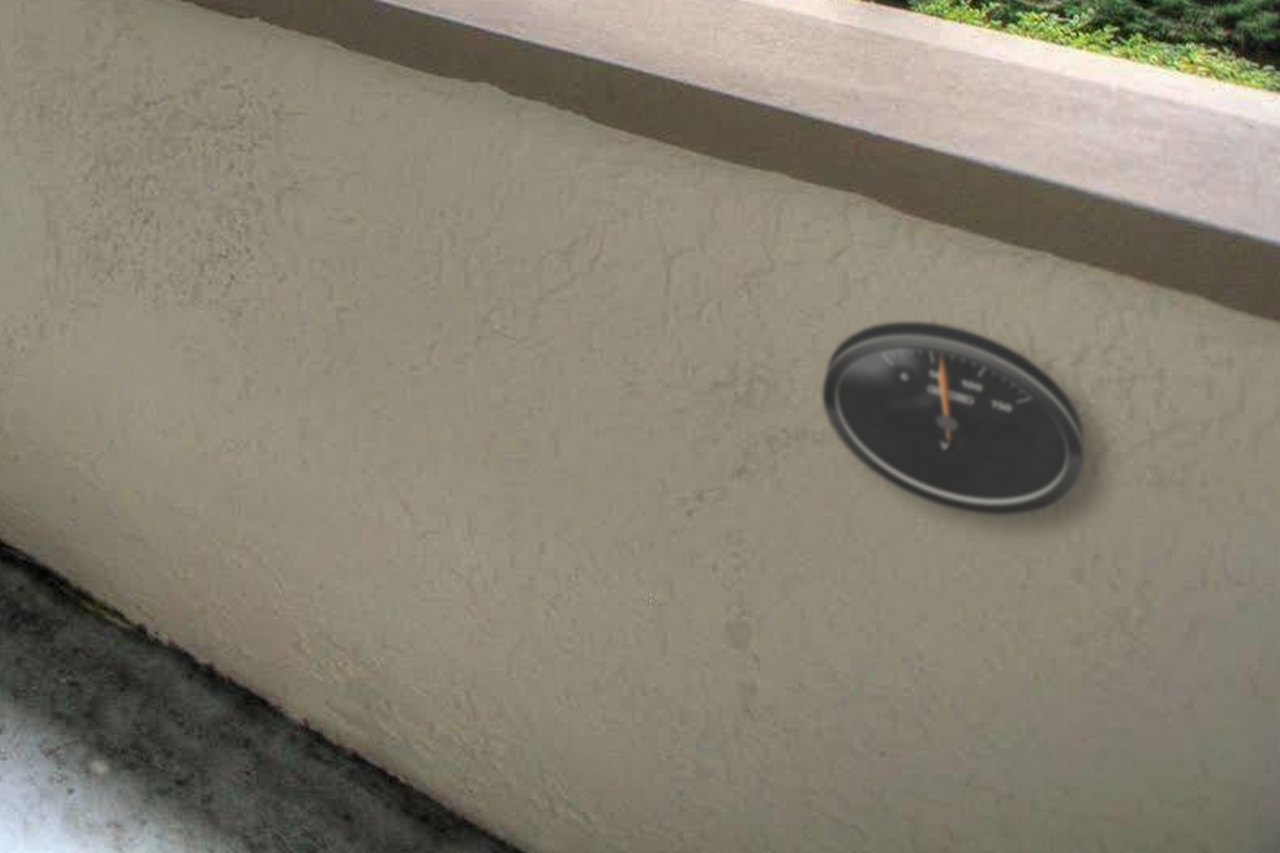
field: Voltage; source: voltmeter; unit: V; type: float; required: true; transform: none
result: 60 V
